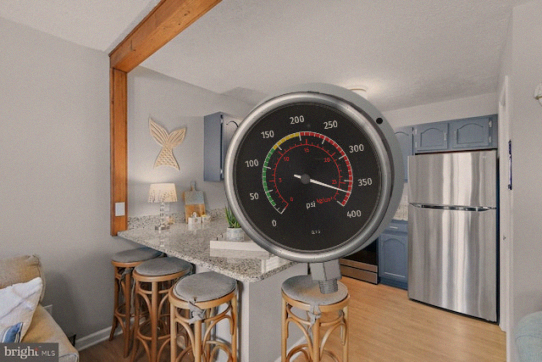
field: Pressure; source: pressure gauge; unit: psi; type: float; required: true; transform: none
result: 370 psi
